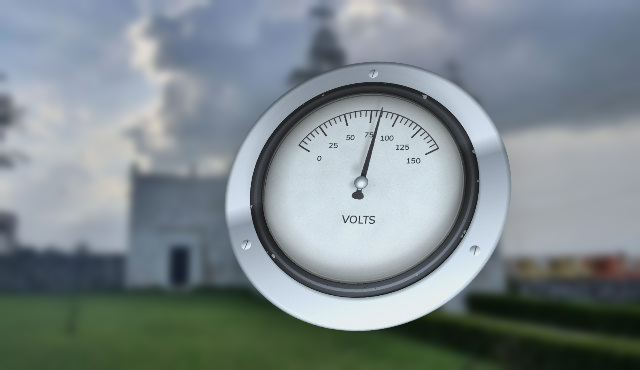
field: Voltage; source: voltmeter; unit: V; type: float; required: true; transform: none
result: 85 V
